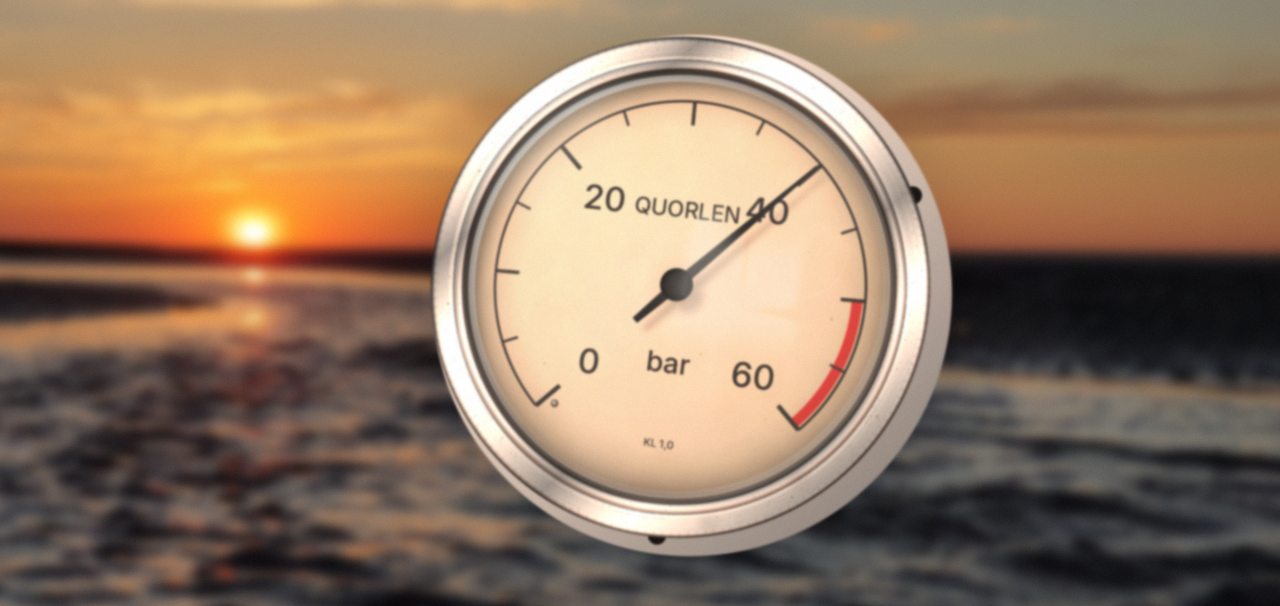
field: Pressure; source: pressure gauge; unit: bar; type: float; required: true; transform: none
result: 40 bar
